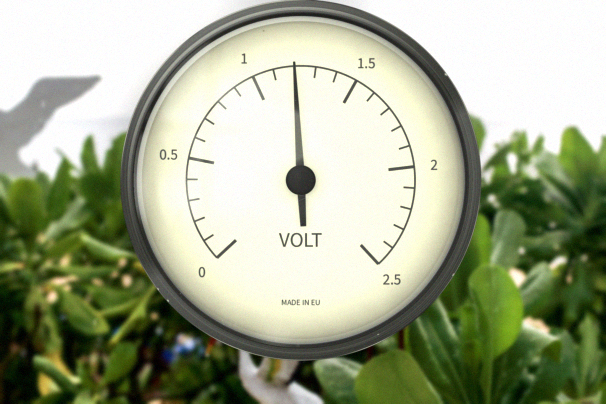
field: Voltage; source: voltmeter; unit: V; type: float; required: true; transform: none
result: 1.2 V
